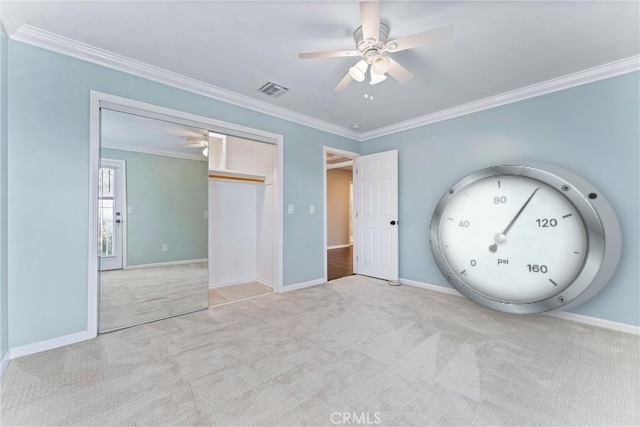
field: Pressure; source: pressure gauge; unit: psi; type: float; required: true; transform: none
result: 100 psi
